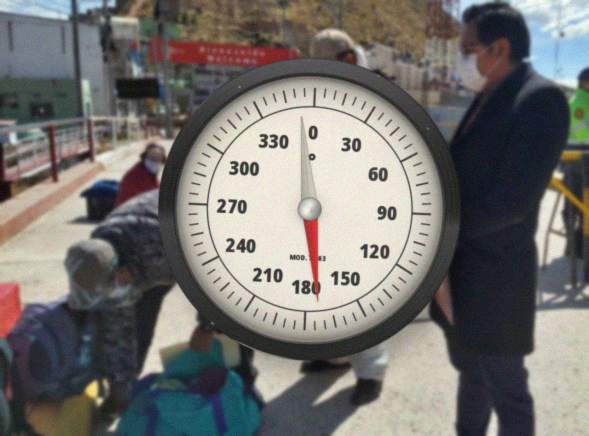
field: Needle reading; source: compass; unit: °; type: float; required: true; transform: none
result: 172.5 °
